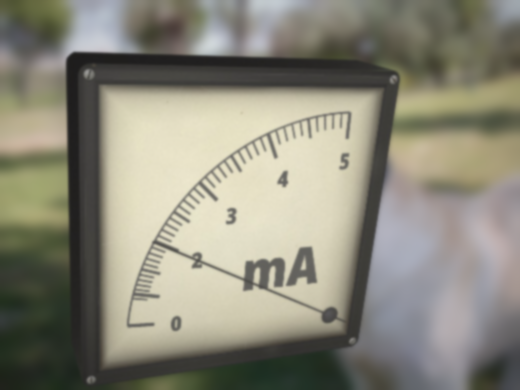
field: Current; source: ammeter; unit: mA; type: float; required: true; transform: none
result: 2 mA
